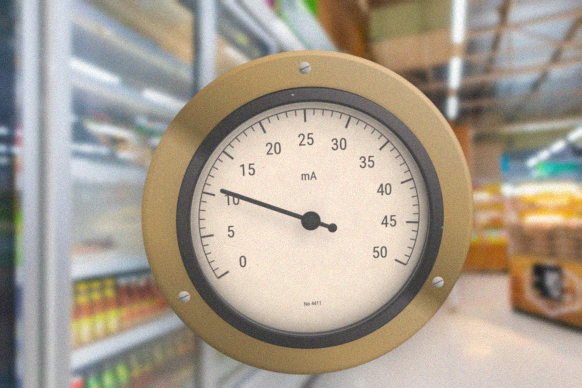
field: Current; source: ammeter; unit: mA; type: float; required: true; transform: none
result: 11 mA
